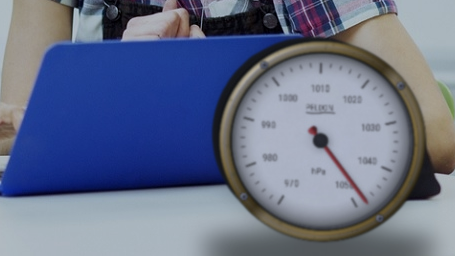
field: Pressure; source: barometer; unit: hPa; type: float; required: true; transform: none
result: 1048 hPa
